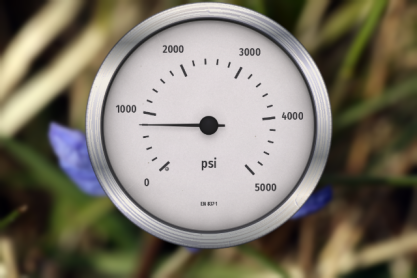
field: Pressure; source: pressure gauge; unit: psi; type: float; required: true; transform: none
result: 800 psi
